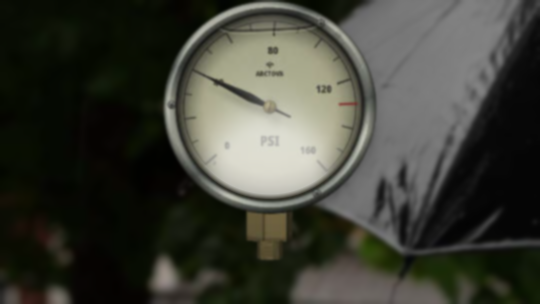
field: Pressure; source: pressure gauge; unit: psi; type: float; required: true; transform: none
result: 40 psi
